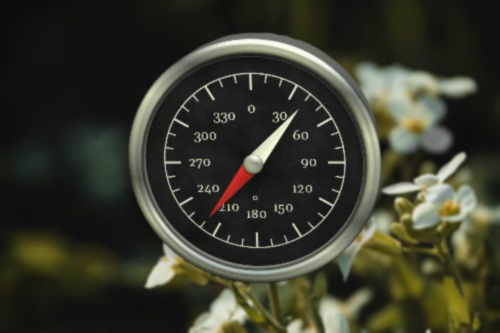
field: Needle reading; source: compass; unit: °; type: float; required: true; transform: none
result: 220 °
